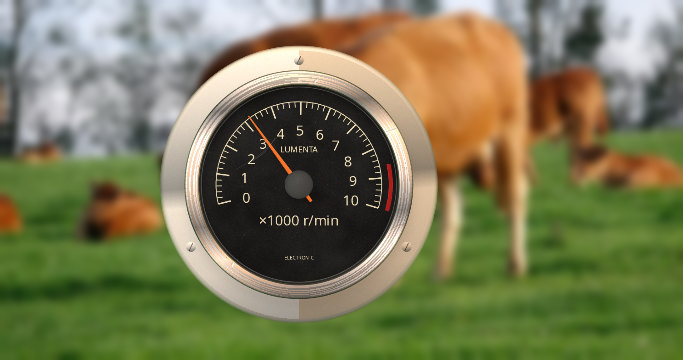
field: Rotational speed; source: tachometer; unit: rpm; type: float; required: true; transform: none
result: 3200 rpm
